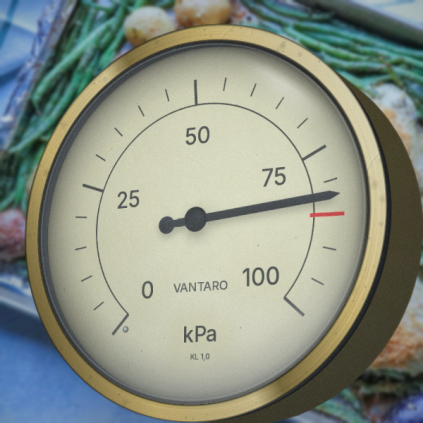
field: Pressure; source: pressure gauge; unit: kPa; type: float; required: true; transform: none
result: 82.5 kPa
